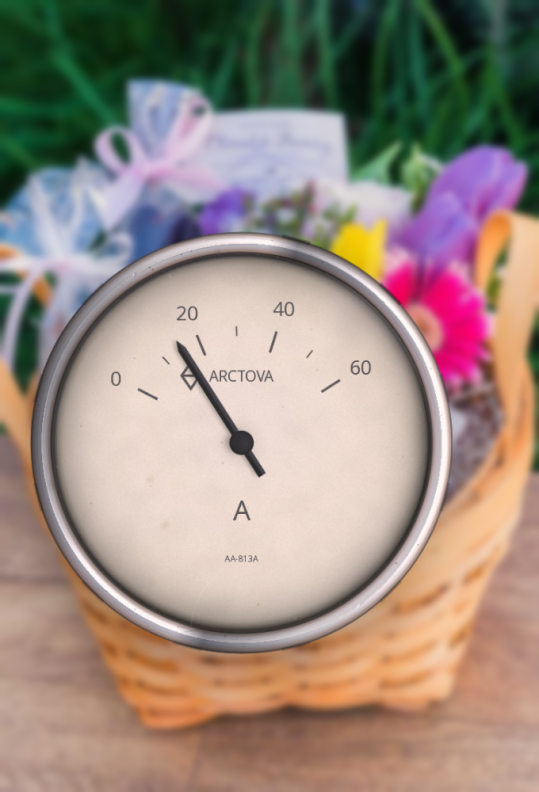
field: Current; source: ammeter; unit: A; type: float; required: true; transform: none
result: 15 A
